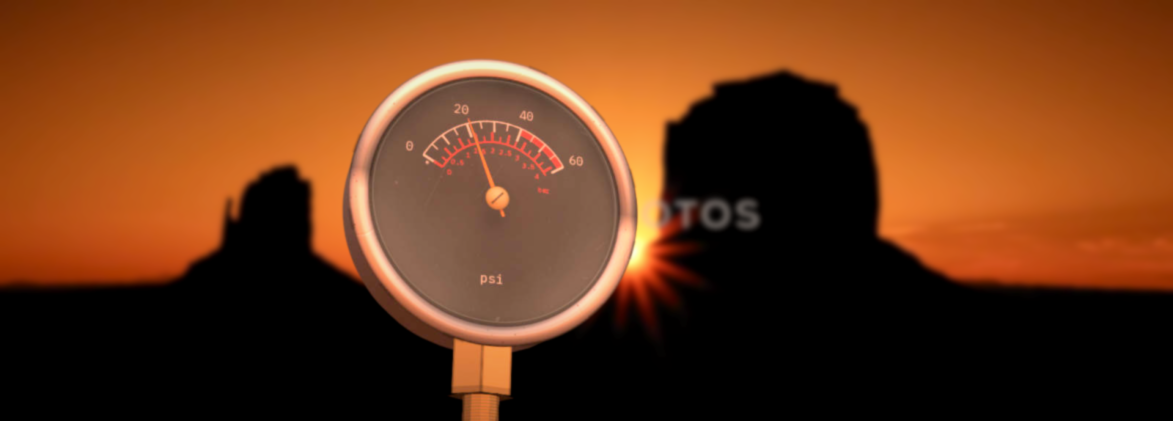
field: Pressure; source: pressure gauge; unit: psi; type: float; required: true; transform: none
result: 20 psi
